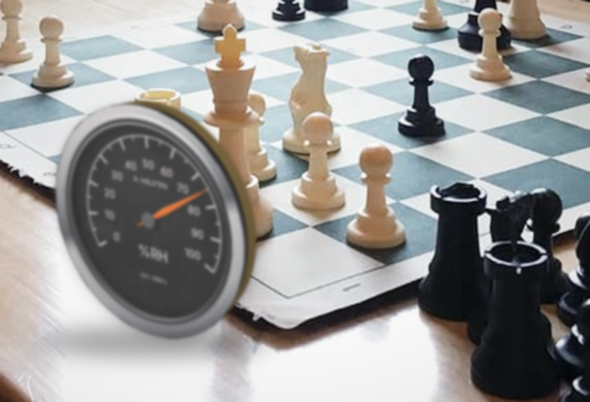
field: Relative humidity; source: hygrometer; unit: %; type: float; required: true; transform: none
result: 75 %
